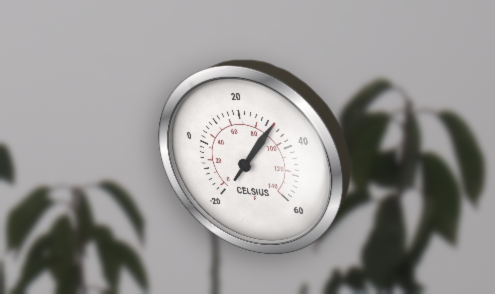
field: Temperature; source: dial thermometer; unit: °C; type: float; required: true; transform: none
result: 32 °C
